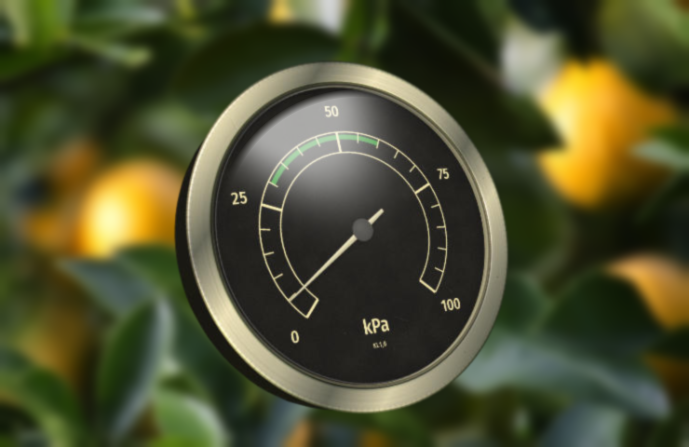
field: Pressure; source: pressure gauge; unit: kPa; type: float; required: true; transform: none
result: 5 kPa
